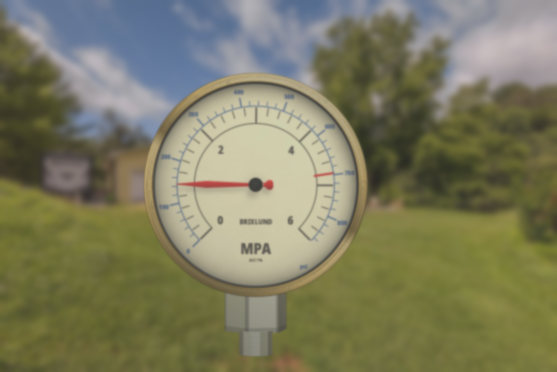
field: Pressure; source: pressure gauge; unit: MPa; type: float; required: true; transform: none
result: 1 MPa
